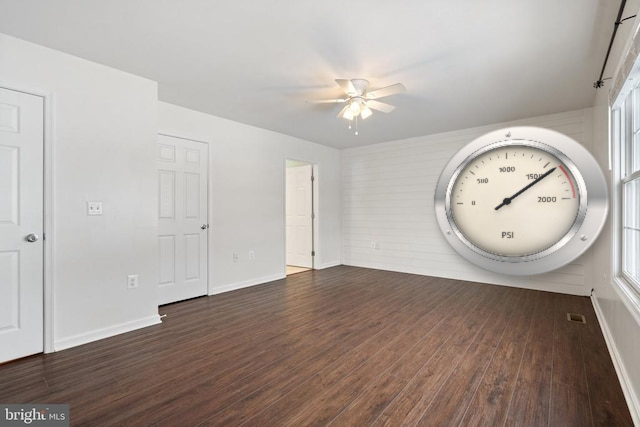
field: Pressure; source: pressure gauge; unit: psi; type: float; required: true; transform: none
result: 1600 psi
